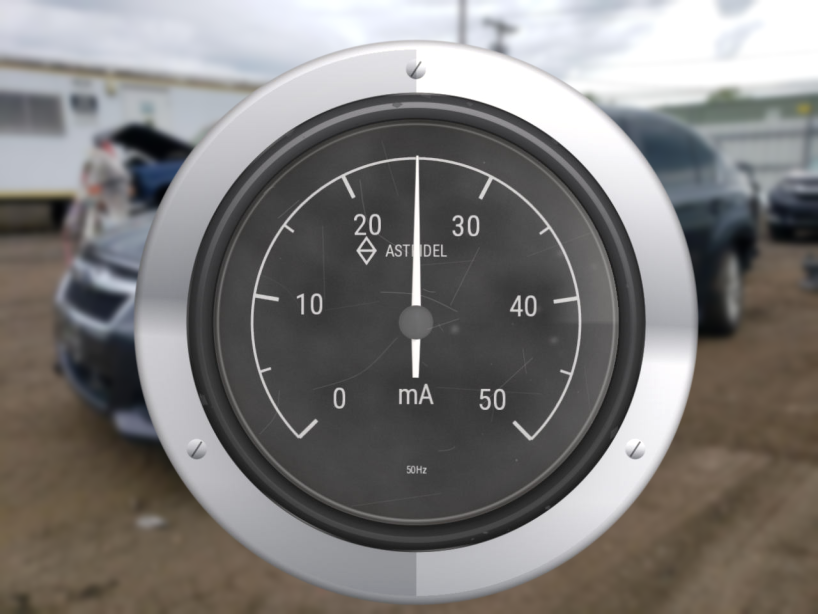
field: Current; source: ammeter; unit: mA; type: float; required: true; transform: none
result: 25 mA
